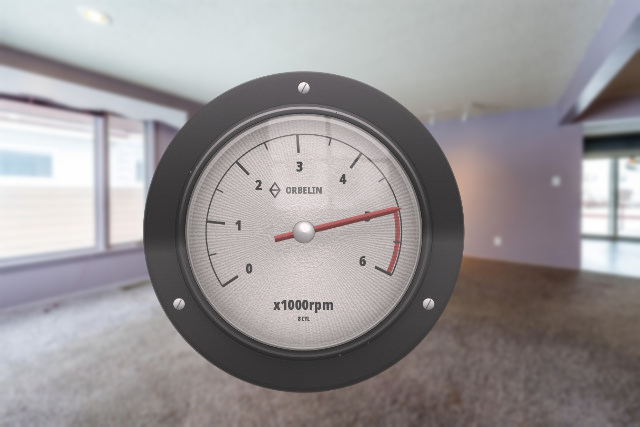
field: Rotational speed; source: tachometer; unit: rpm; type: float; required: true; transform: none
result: 5000 rpm
